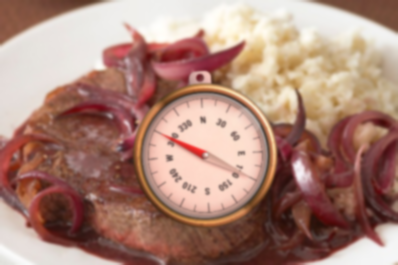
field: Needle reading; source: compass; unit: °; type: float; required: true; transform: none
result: 300 °
